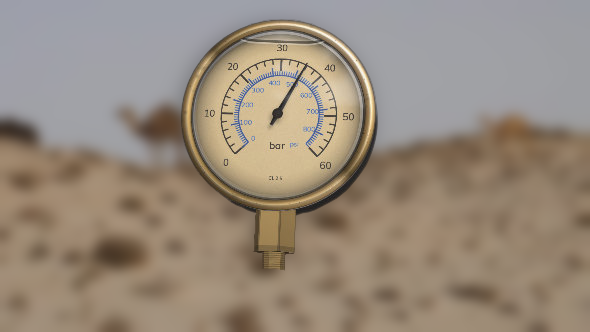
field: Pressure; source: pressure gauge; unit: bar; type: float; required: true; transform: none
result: 36 bar
